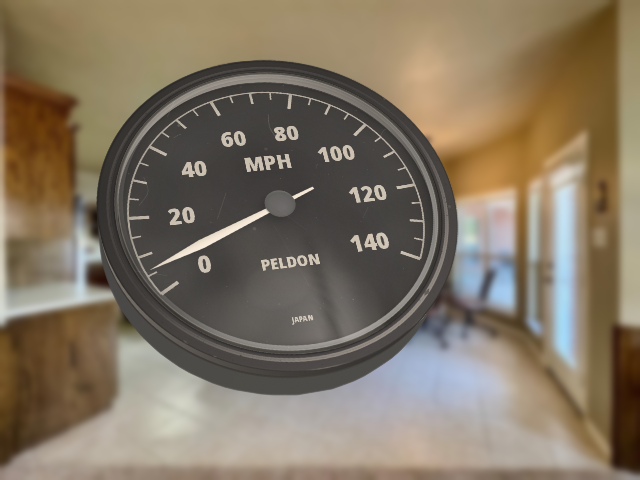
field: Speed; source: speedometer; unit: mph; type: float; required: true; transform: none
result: 5 mph
